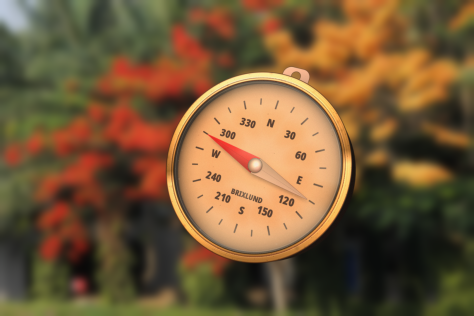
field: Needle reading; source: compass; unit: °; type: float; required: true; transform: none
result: 285 °
